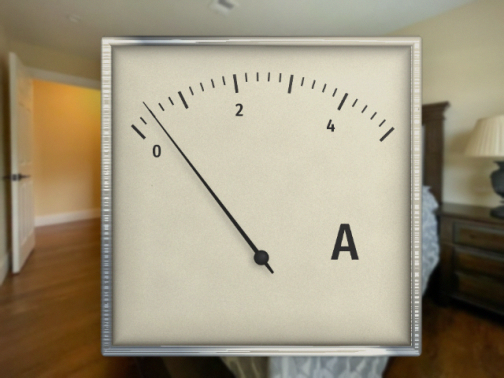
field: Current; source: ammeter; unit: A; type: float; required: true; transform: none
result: 0.4 A
